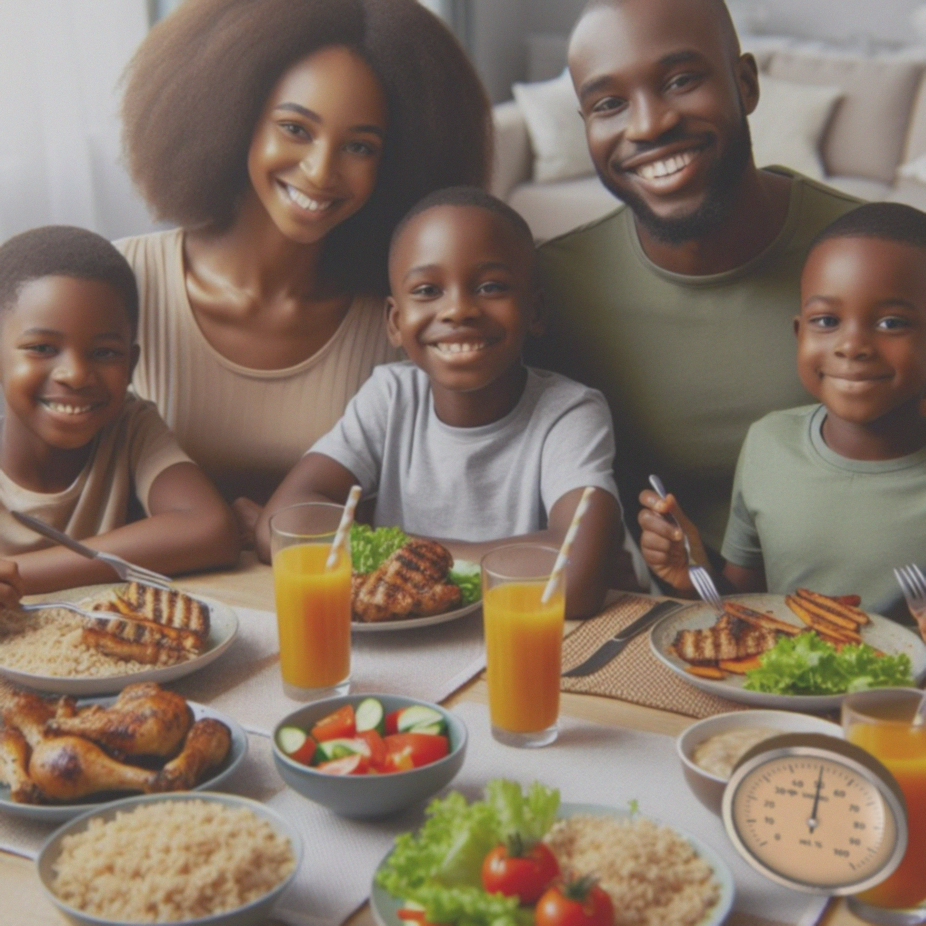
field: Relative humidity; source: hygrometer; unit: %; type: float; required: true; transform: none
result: 50 %
